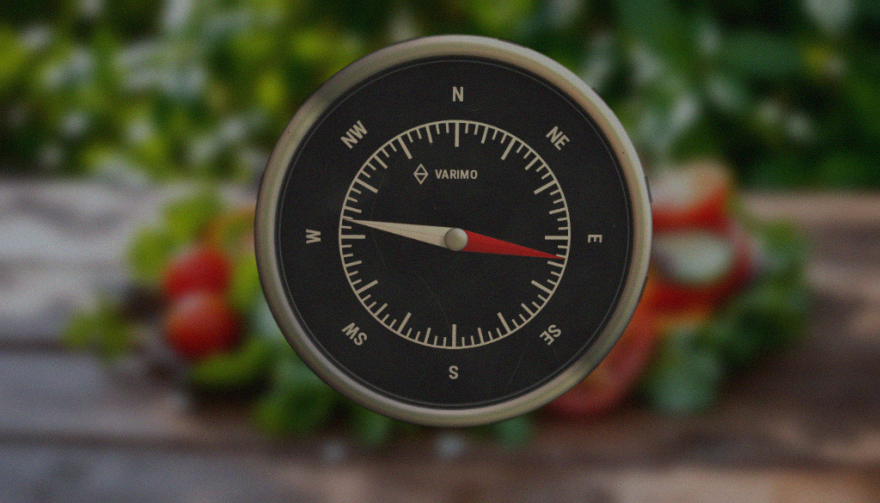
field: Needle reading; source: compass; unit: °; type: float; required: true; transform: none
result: 100 °
